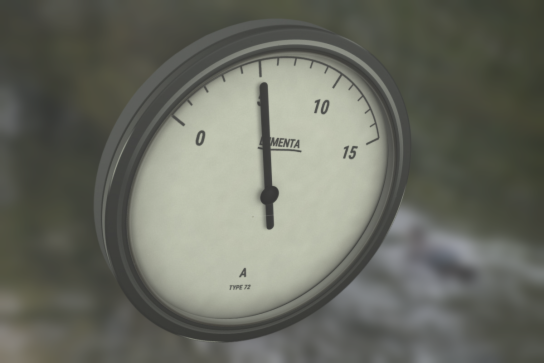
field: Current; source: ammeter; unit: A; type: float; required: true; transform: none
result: 5 A
